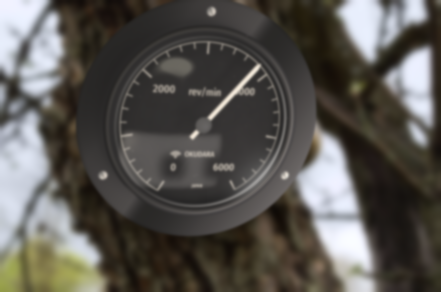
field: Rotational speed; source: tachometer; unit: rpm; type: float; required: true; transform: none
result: 3800 rpm
